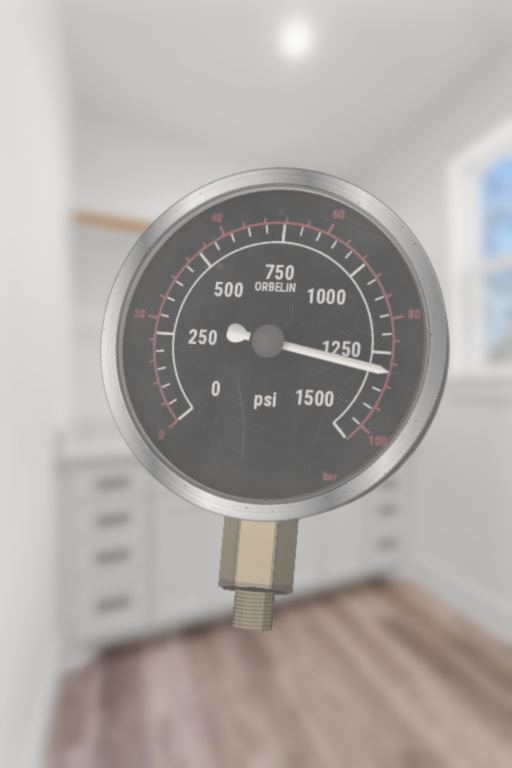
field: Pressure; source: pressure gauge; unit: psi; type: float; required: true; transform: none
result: 1300 psi
